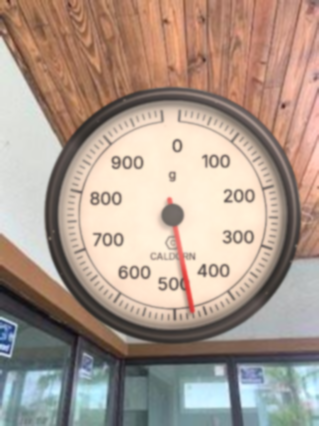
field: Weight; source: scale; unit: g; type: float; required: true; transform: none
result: 470 g
